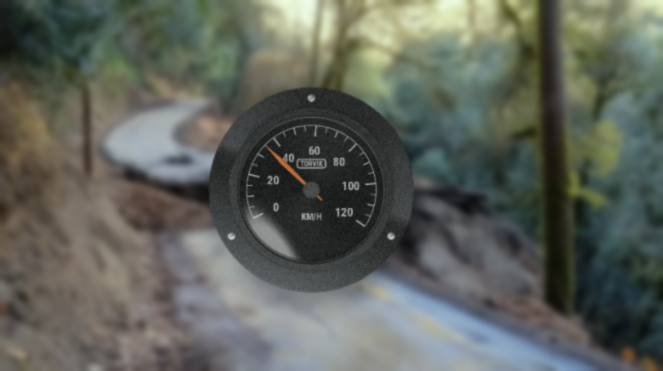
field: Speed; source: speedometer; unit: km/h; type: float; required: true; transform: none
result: 35 km/h
